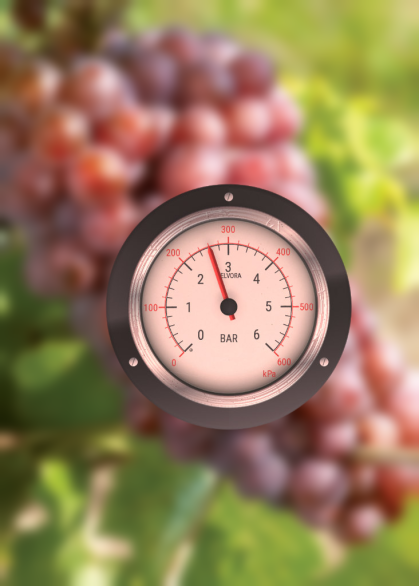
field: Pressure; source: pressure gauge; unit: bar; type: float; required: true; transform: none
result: 2.6 bar
